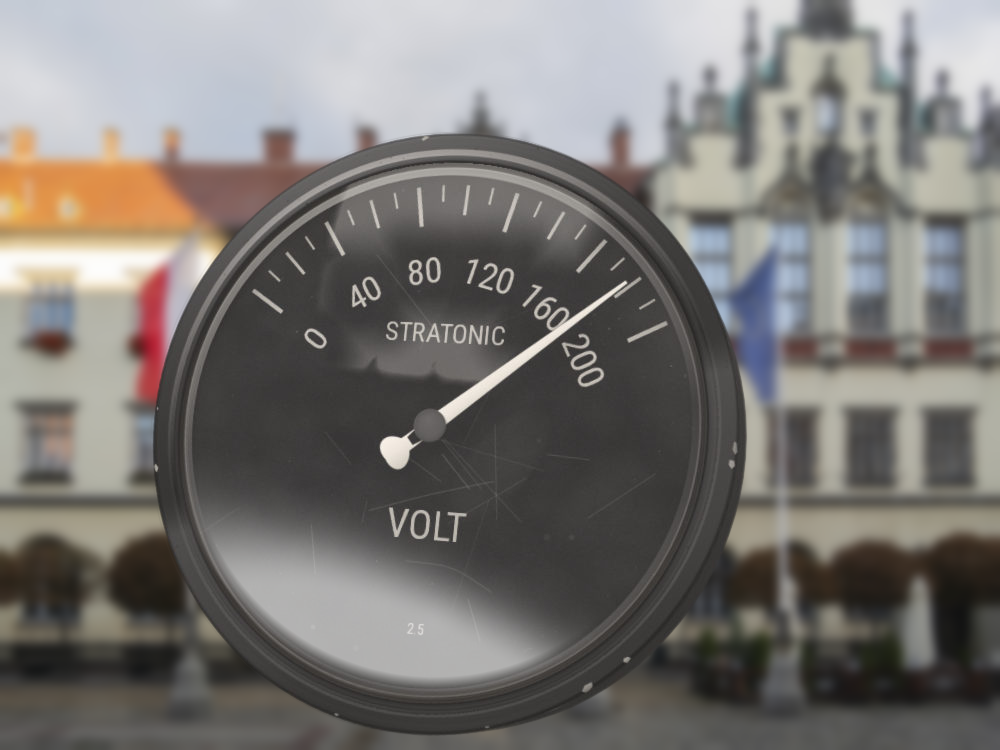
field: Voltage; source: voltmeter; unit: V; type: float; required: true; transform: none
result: 180 V
